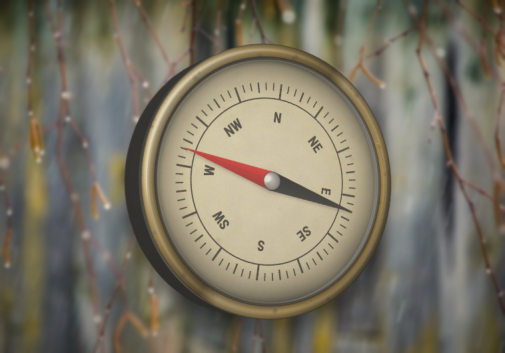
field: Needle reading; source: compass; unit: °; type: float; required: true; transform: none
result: 280 °
